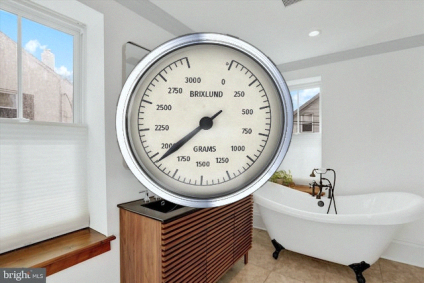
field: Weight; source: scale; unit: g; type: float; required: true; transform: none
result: 1950 g
